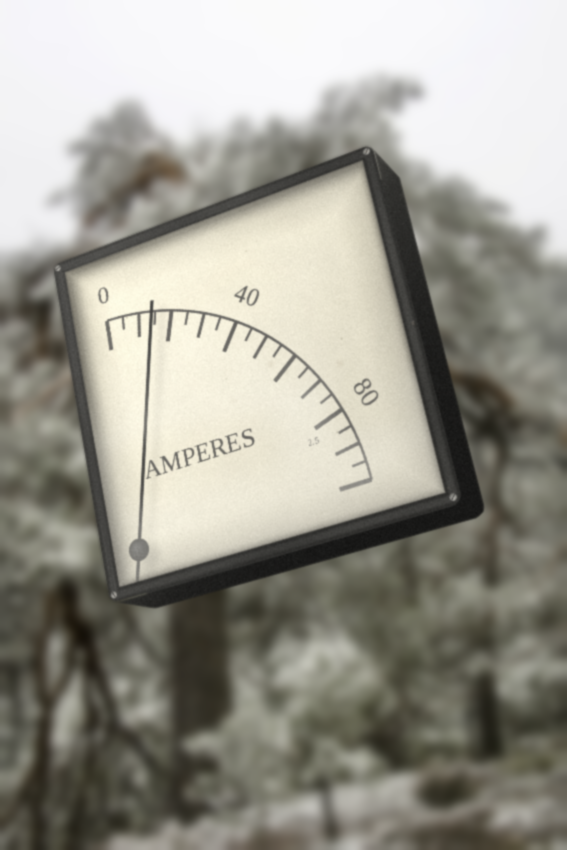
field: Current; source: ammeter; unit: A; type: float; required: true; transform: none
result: 15 A
